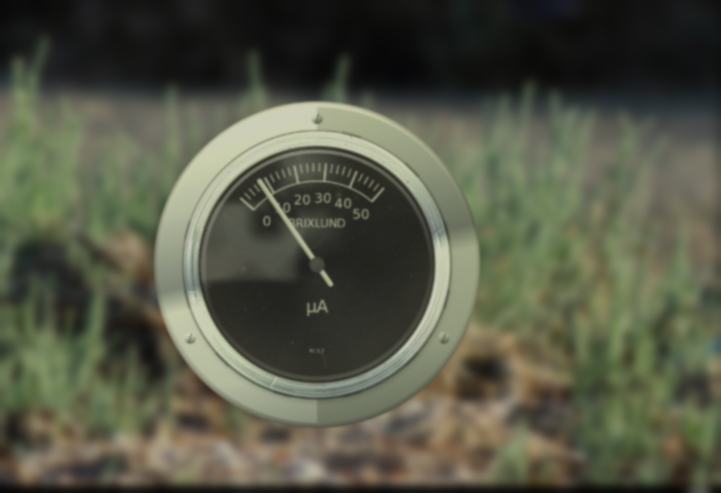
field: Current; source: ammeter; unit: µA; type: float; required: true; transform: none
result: 8 µA
